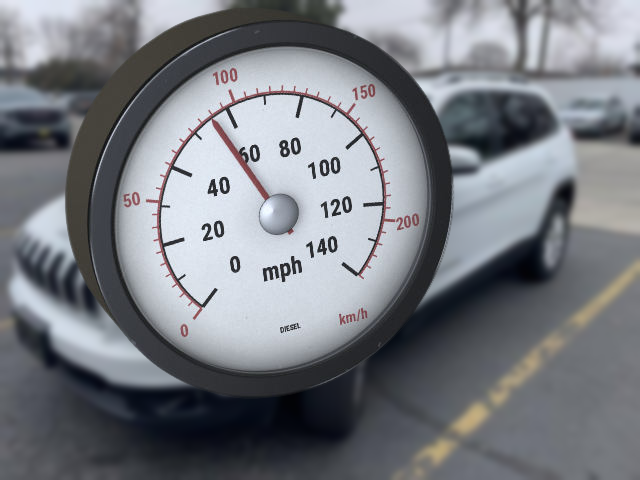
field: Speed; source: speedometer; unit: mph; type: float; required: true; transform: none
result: 55 mph
